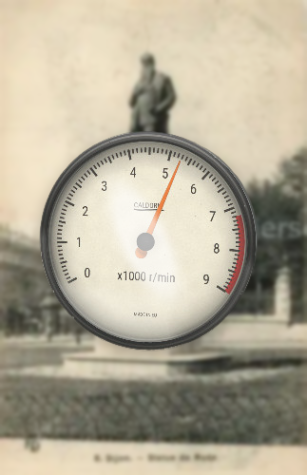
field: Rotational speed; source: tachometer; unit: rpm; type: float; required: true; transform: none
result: 5300 rpm
